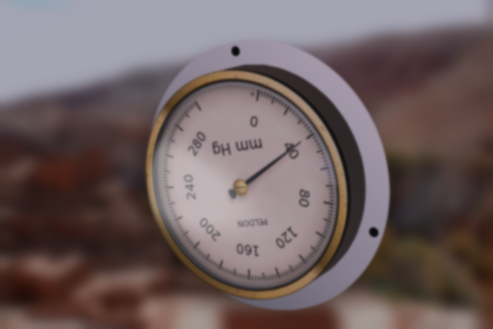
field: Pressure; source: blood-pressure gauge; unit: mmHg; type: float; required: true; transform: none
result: 40 mmHg
